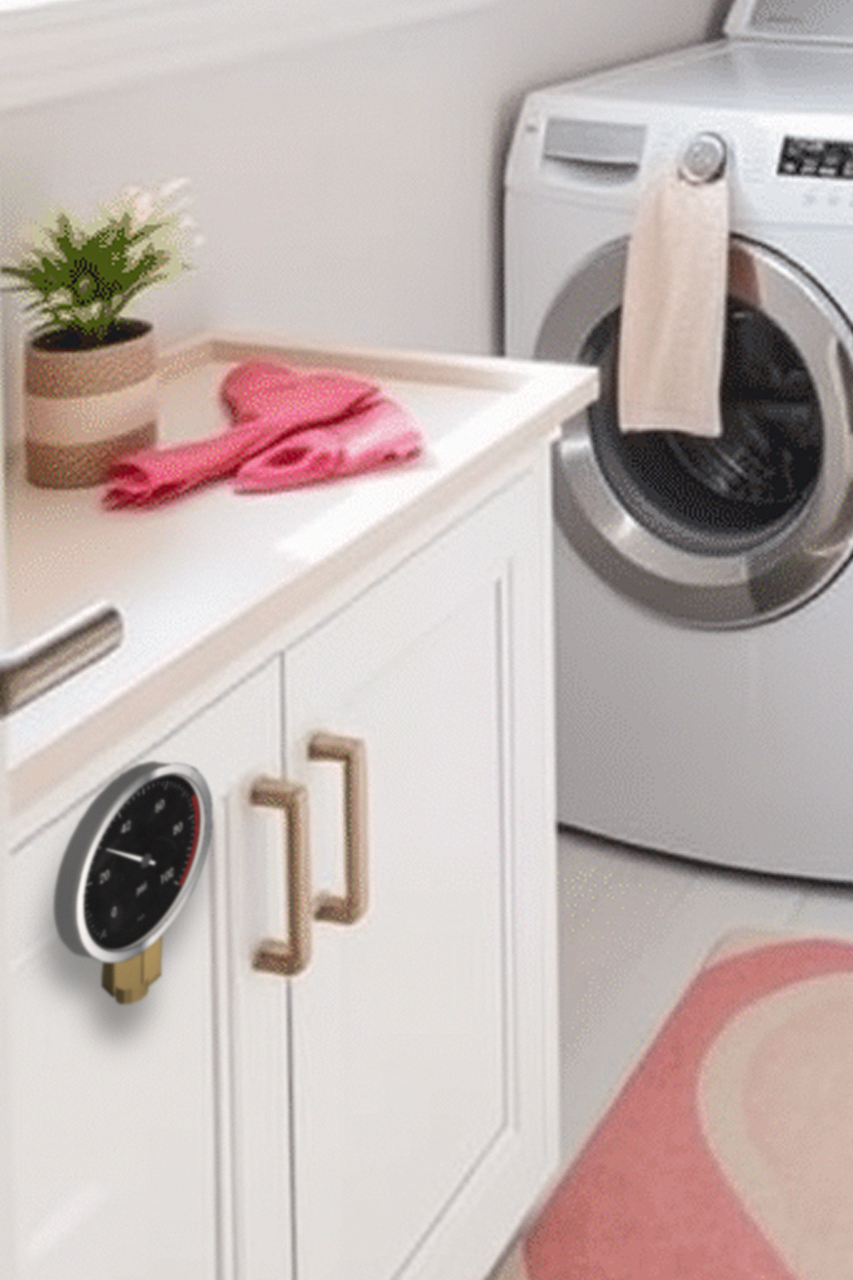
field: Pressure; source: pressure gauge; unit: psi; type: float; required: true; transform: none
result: 30 psi
